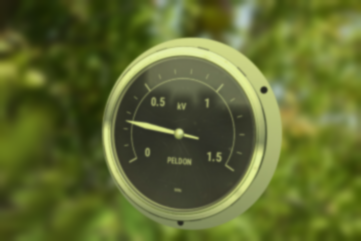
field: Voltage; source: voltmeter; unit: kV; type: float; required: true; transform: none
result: 0.25 kV
